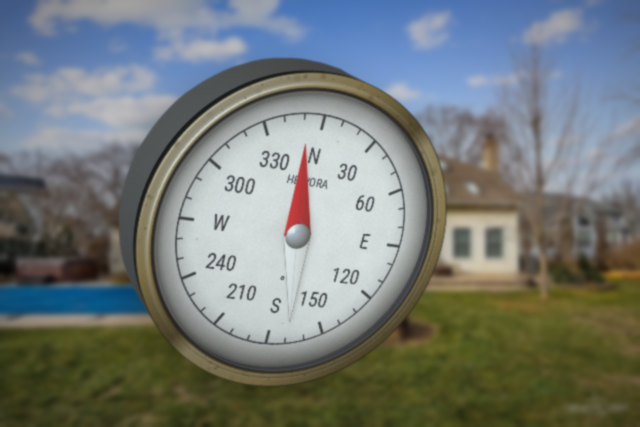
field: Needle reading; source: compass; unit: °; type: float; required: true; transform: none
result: 350 °
